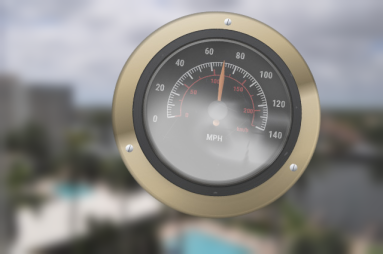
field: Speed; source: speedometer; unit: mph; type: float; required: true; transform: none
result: 70 mph
